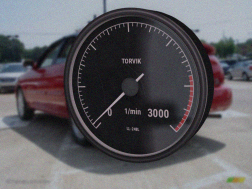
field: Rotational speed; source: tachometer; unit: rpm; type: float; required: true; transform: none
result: 50 rpm
